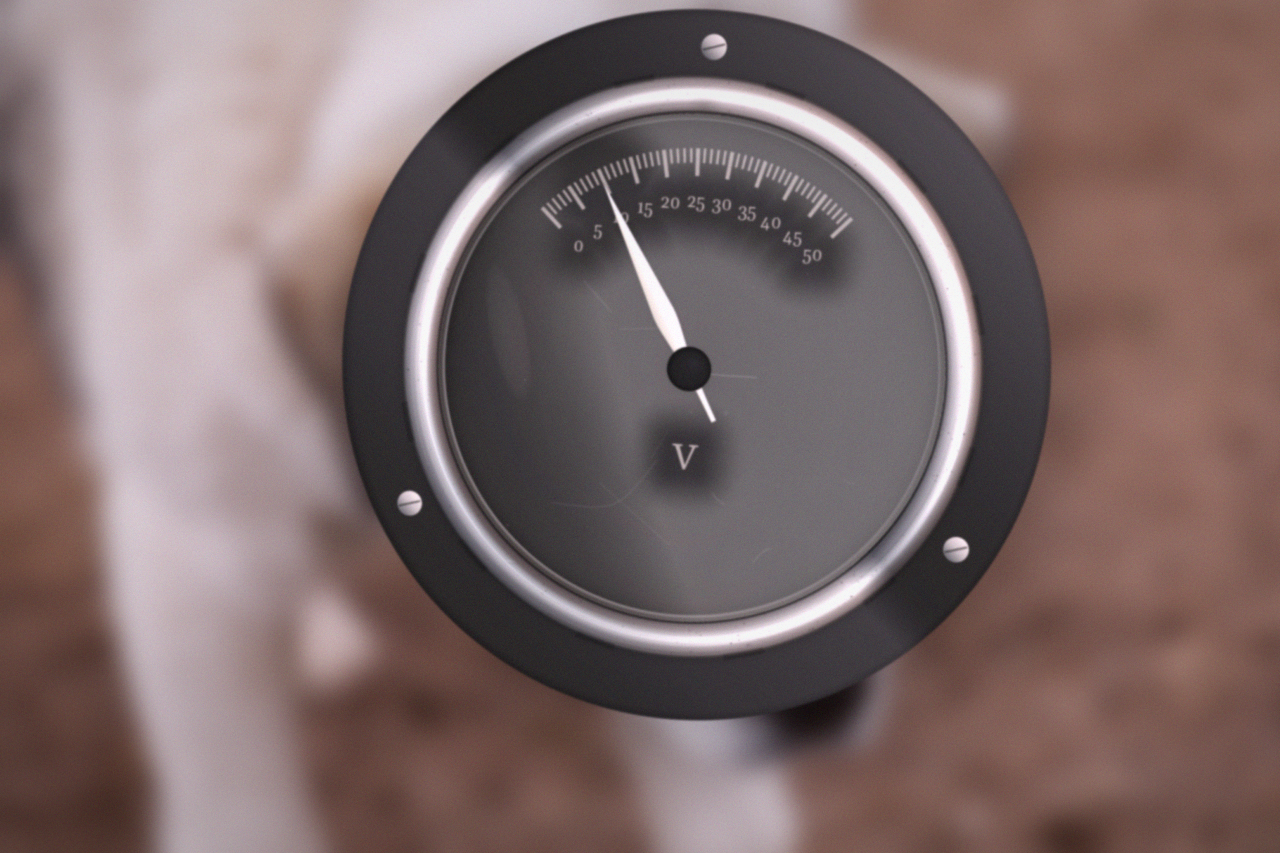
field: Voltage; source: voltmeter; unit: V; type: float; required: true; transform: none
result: 10 V
